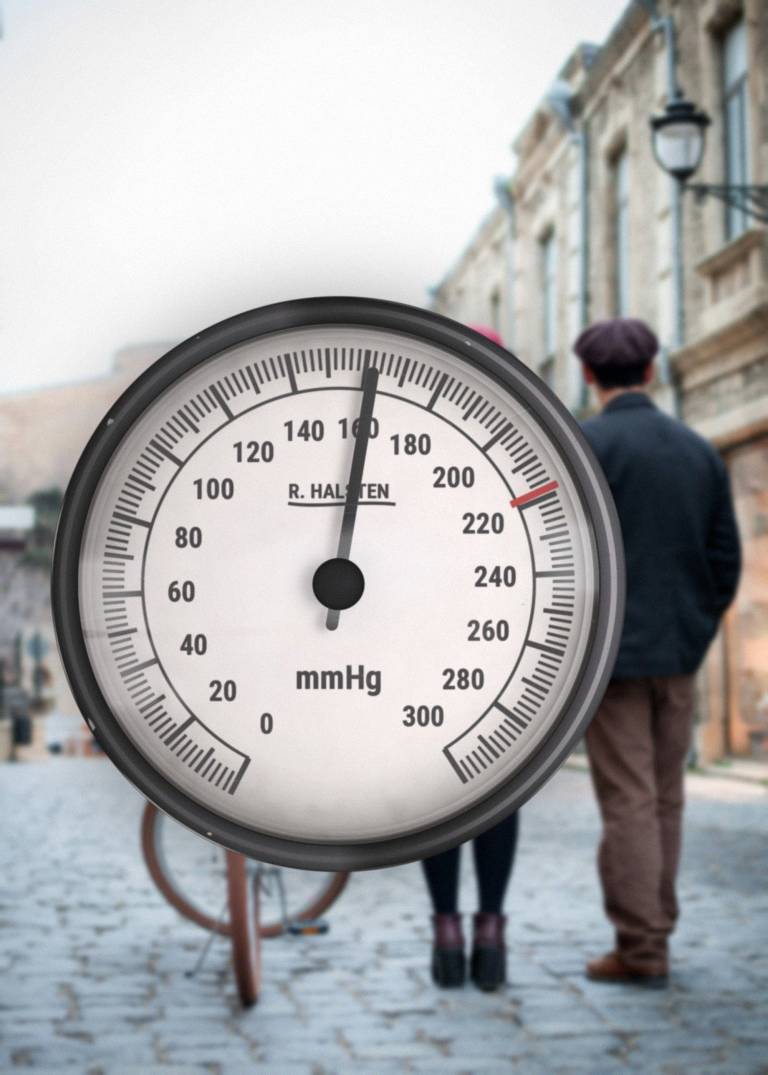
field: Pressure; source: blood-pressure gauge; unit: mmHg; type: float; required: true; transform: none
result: 162 mmHg
